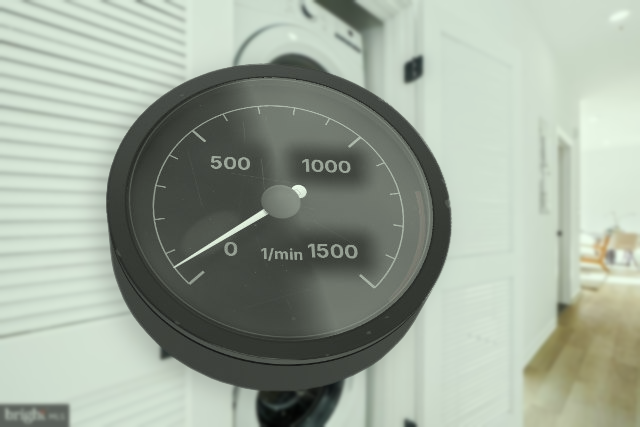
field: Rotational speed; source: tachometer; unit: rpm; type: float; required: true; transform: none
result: 50 rpm
